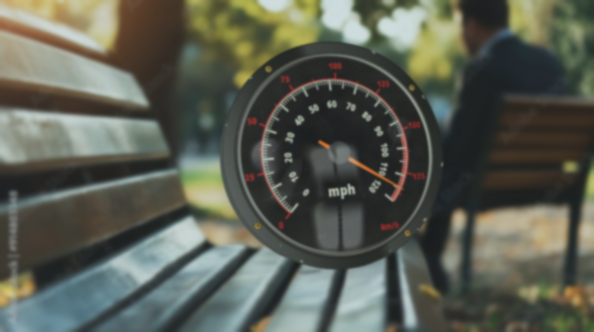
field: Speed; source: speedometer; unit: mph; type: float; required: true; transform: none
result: 115 mph
